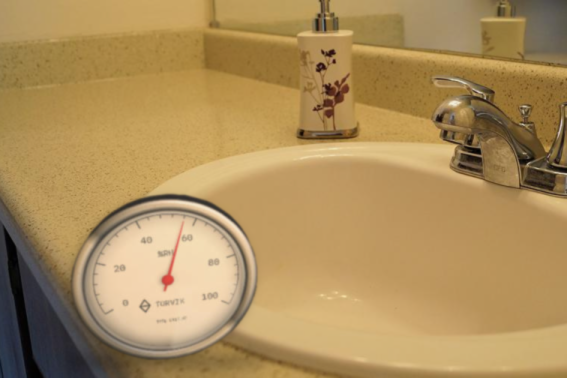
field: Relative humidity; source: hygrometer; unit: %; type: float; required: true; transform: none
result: 56 %
